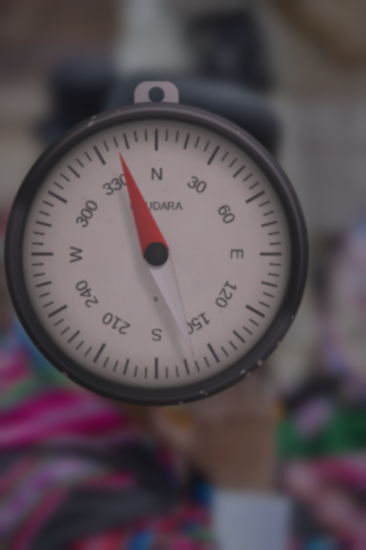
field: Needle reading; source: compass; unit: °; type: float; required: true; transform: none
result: 340 °
